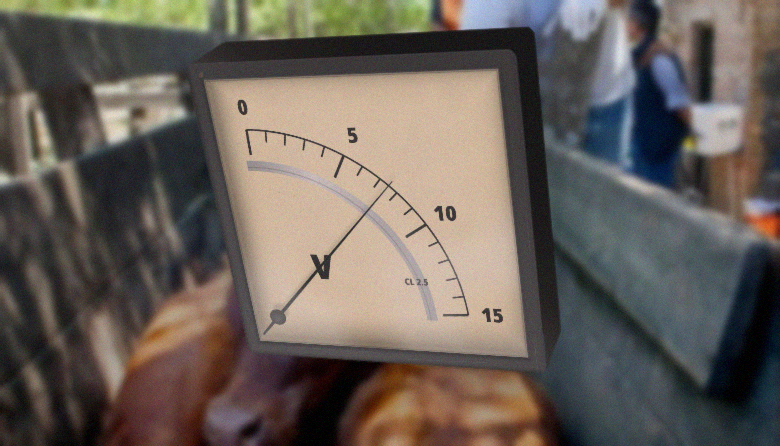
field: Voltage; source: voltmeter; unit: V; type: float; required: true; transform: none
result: 7.5 V
